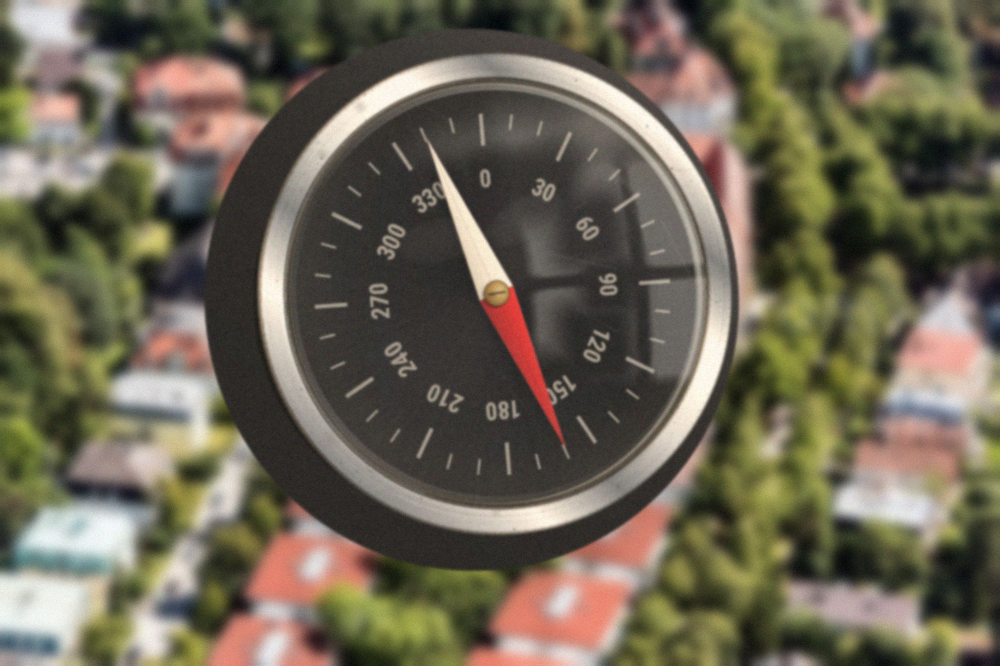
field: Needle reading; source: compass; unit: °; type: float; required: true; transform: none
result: 160 °
